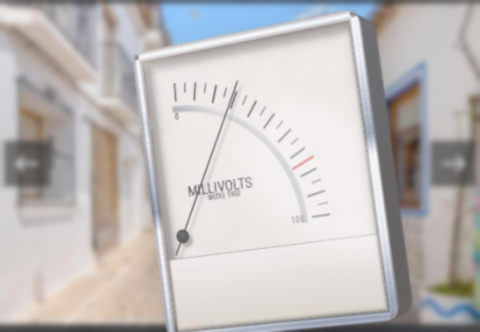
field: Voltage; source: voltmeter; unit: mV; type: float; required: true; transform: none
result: 30 mV
